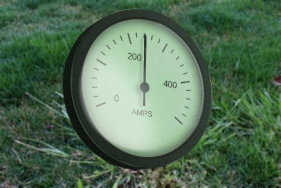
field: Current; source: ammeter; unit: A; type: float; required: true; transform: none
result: 240 A
